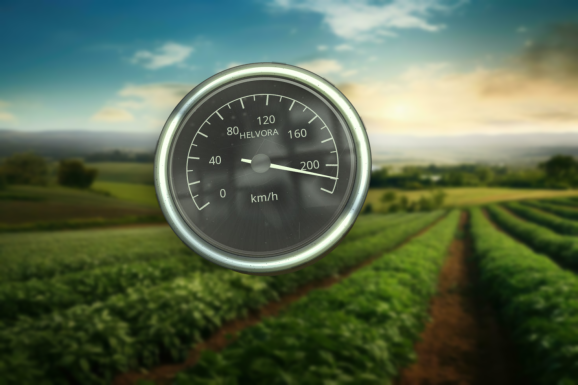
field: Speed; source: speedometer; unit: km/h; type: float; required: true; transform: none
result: 210 km/h
